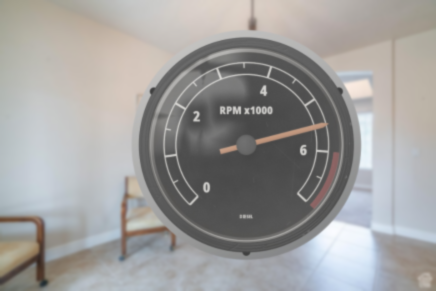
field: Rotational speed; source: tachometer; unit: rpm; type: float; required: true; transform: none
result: 5500 rpm
